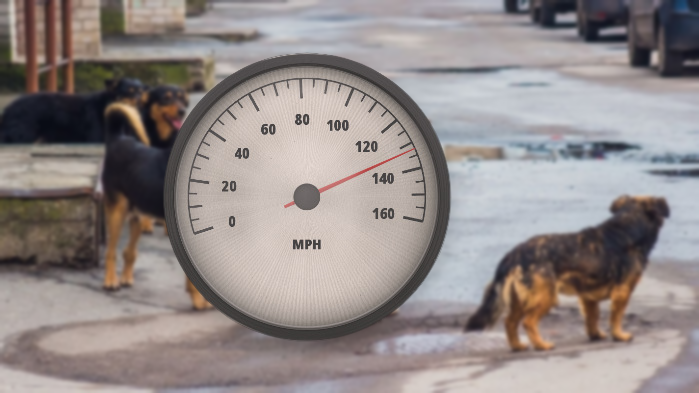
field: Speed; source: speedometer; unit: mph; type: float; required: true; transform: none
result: 132.5 mph
